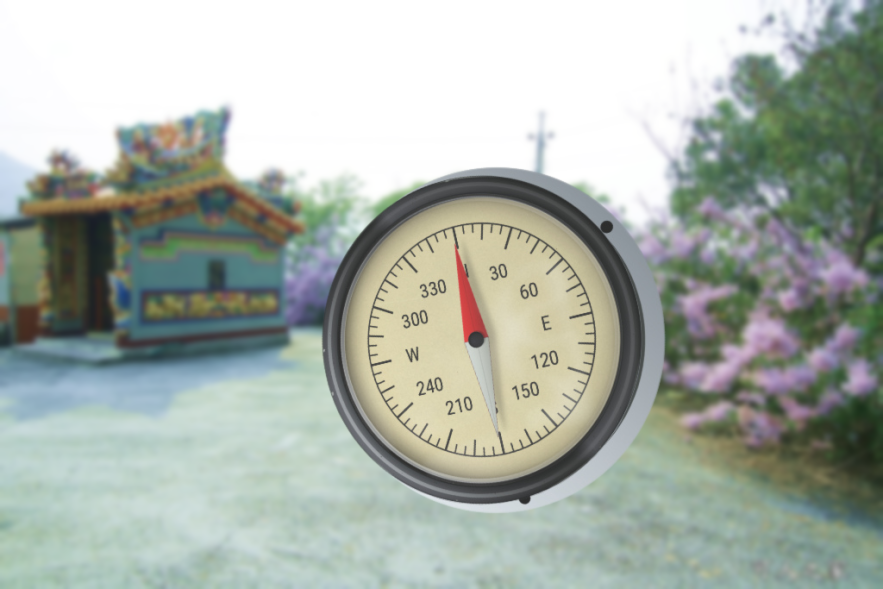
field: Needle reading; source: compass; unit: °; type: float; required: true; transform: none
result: 0 °
